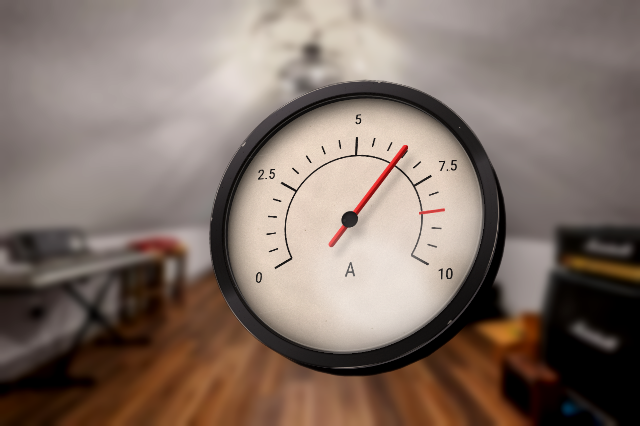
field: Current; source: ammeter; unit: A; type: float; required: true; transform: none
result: 6.5 A
